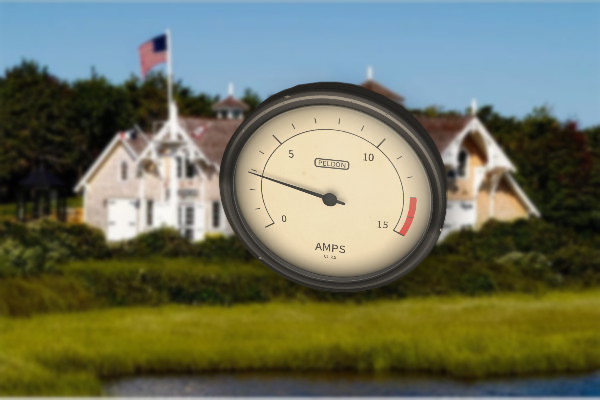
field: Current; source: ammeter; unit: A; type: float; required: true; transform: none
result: 3 A
